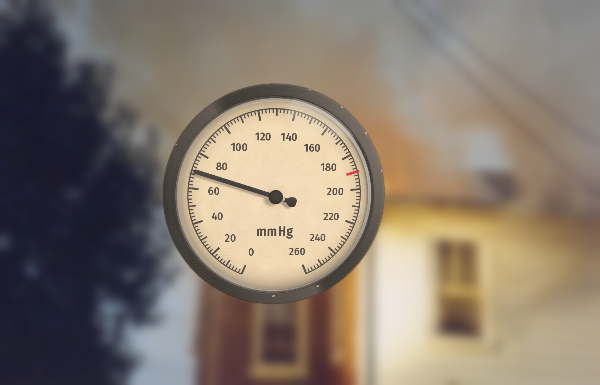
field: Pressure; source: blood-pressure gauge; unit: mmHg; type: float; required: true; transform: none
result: 70 mmHg
